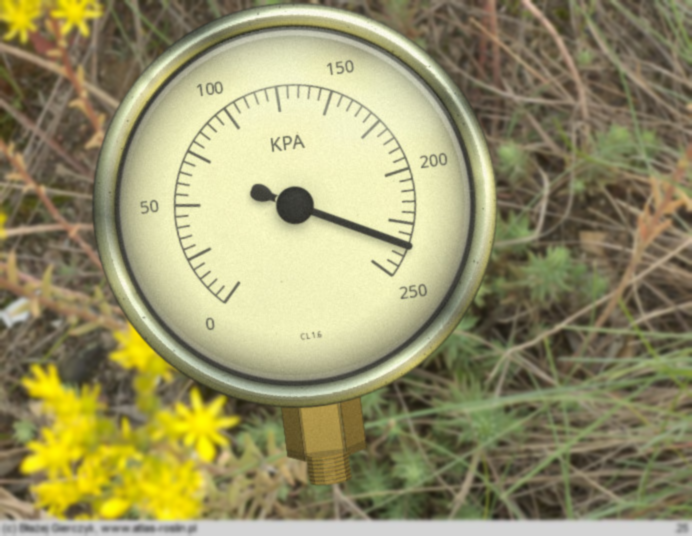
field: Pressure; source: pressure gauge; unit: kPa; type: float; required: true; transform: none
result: 235 kPa
